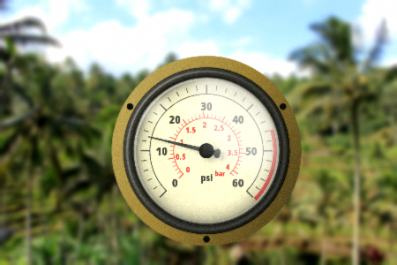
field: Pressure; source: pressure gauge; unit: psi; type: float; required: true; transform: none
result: 13 psi
